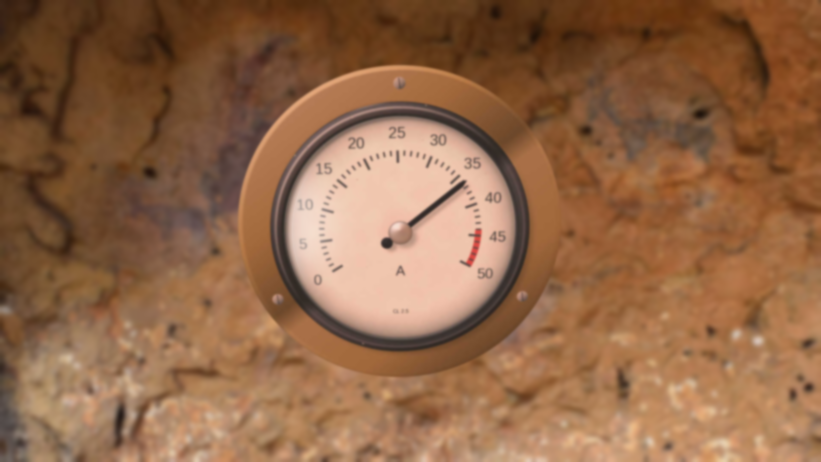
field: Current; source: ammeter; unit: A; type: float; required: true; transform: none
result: 36 A
